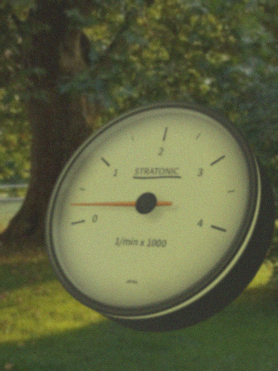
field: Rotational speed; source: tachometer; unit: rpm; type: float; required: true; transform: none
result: 250 rpm
